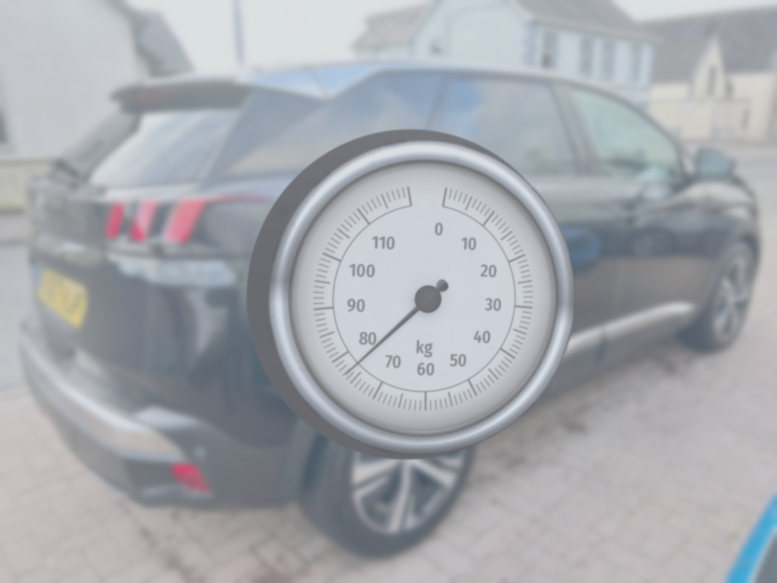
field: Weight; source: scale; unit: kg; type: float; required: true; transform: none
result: 77 kg
